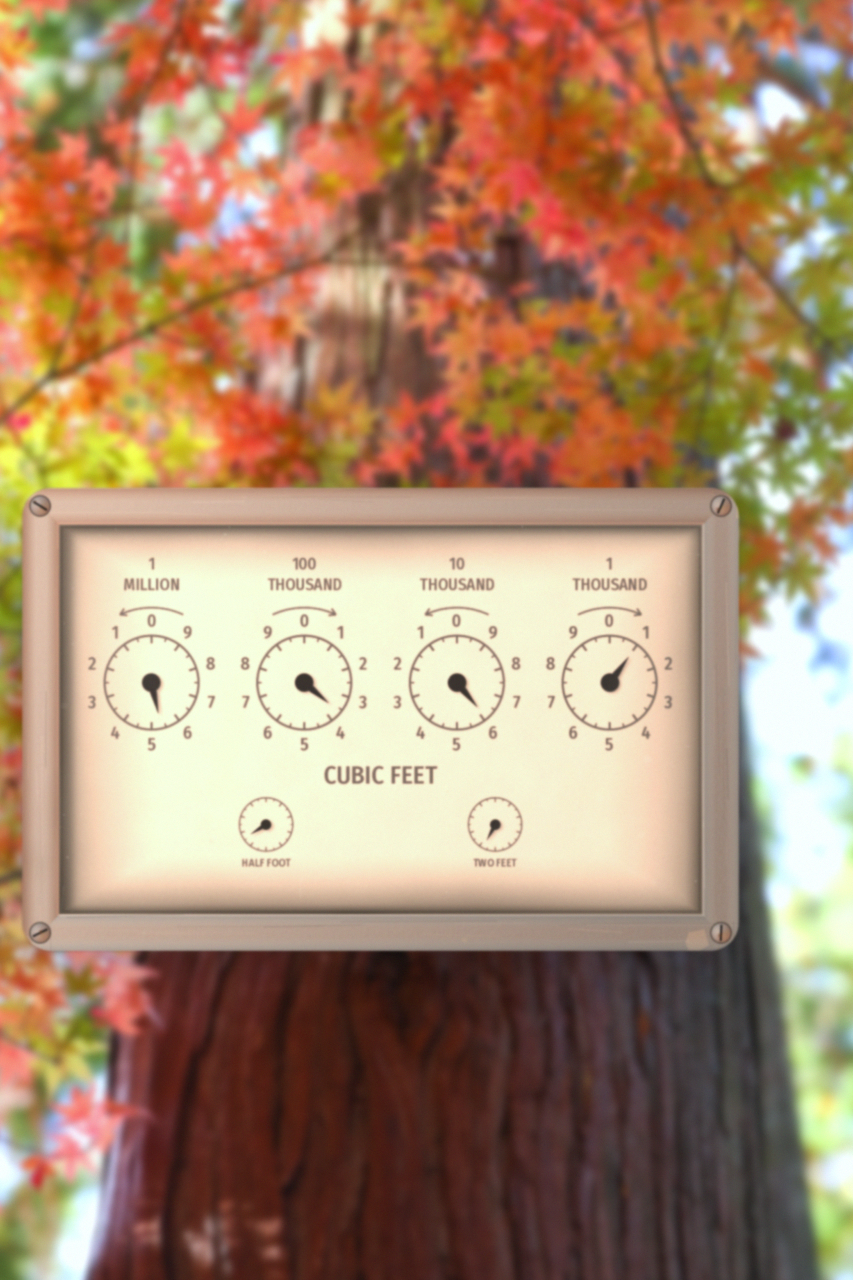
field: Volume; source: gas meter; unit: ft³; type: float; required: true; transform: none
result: 536100 ft³
